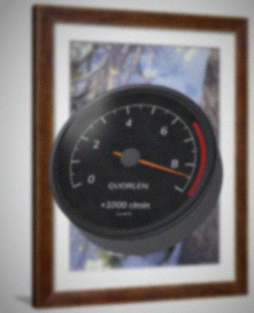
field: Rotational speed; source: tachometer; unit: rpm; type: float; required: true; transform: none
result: 8500 rpm
